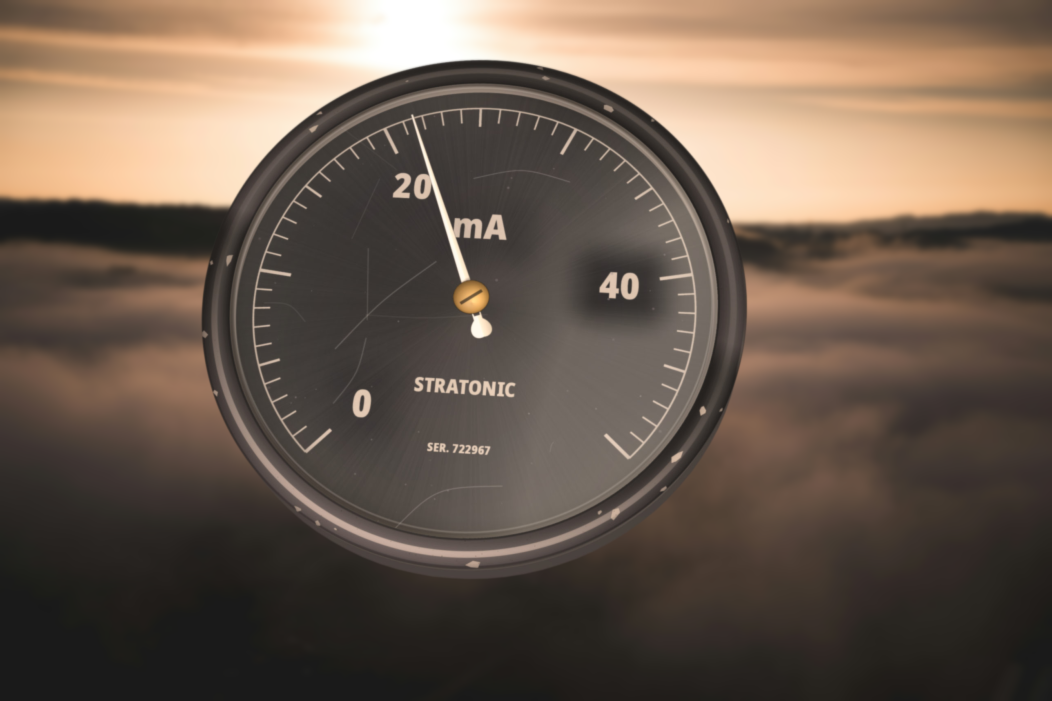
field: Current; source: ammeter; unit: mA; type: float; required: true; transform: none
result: 21.5 mA
